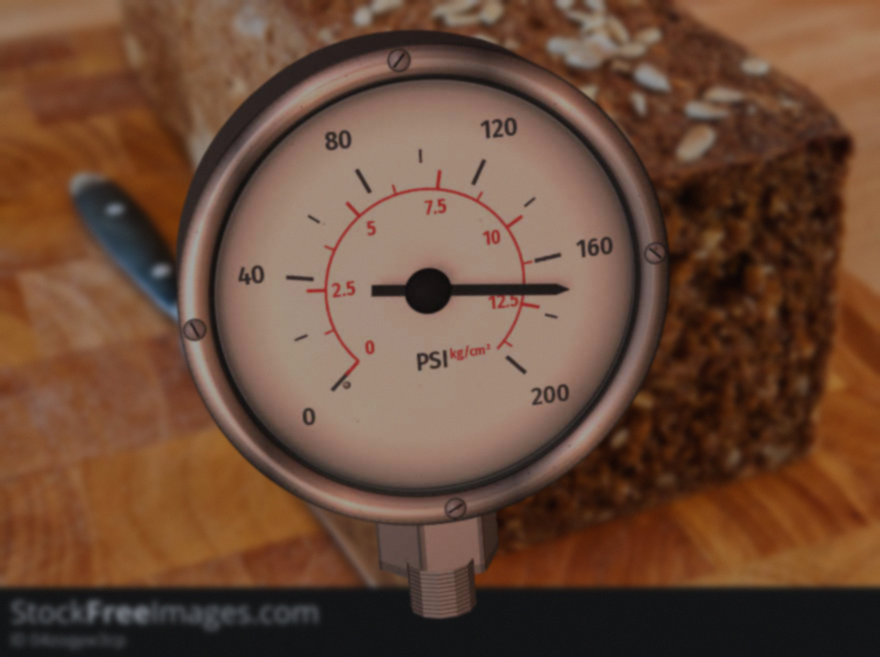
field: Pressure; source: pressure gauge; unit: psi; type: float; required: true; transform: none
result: 170 psi
